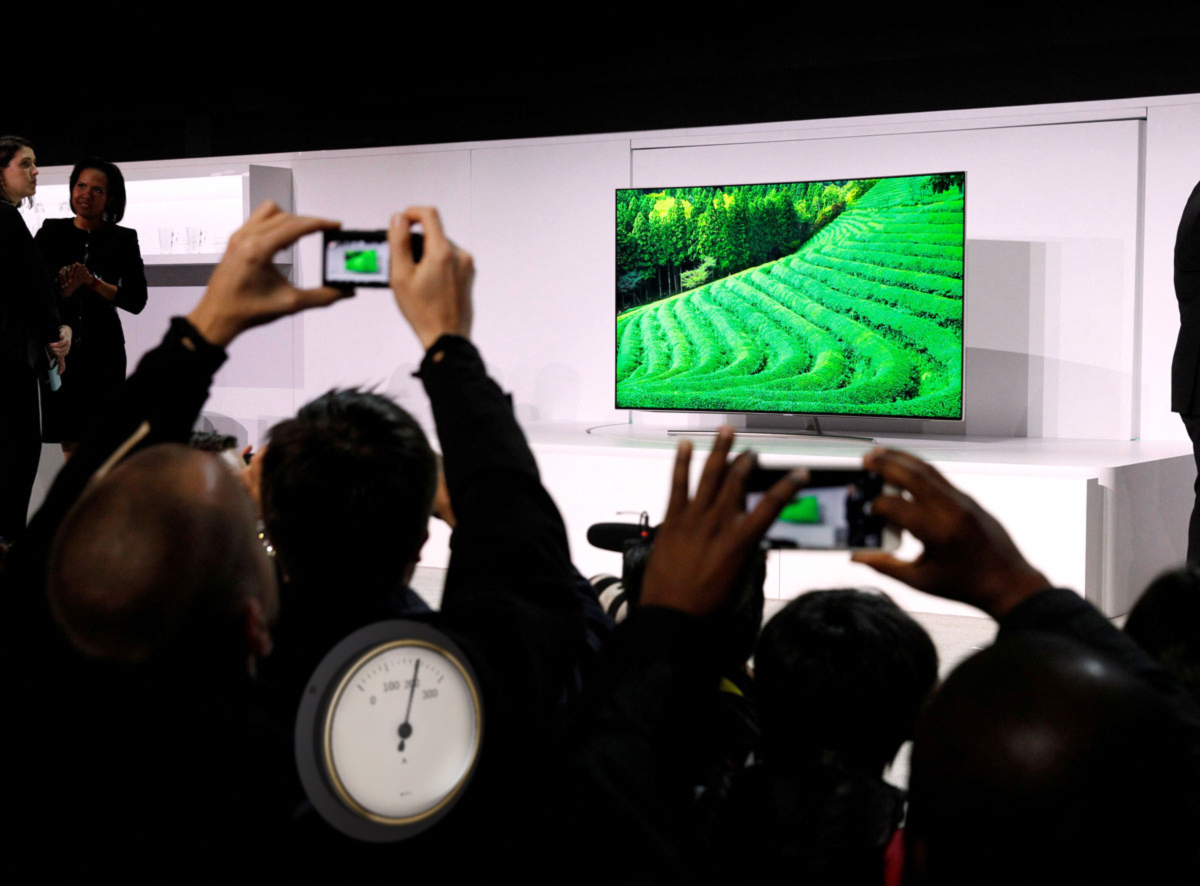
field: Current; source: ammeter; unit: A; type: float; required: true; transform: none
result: 200 A
